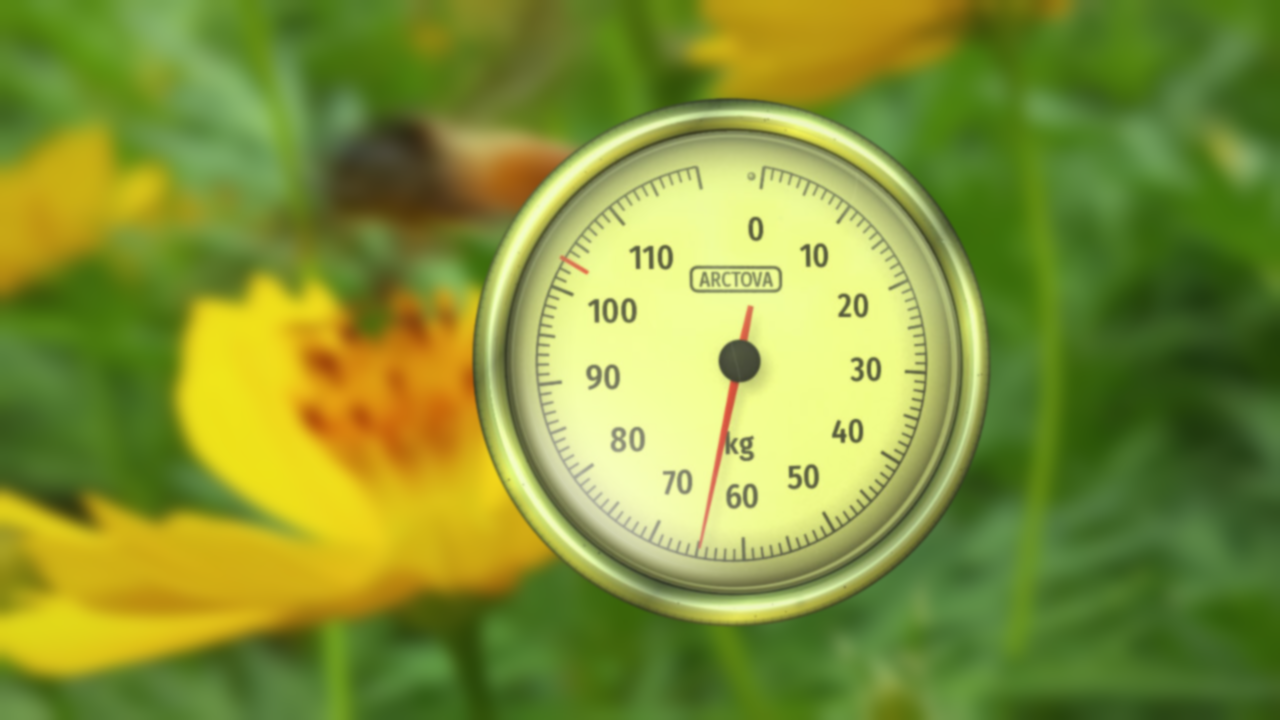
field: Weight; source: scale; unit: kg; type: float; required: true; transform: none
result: 65 kg
